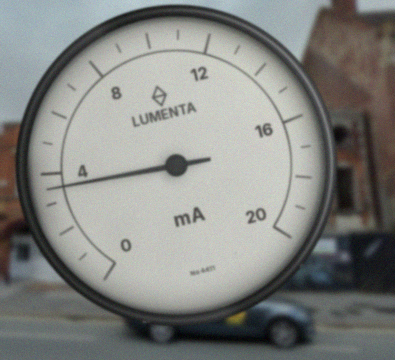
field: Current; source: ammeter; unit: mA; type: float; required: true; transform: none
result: 3.5 mA
